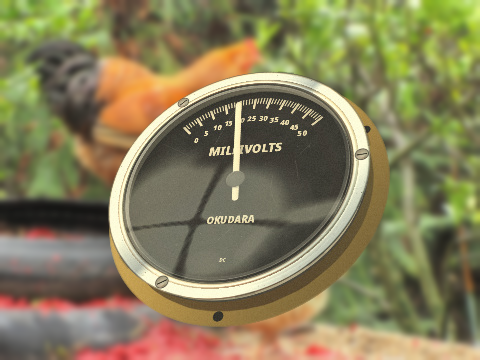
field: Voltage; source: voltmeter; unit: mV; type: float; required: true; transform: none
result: 20 mV
